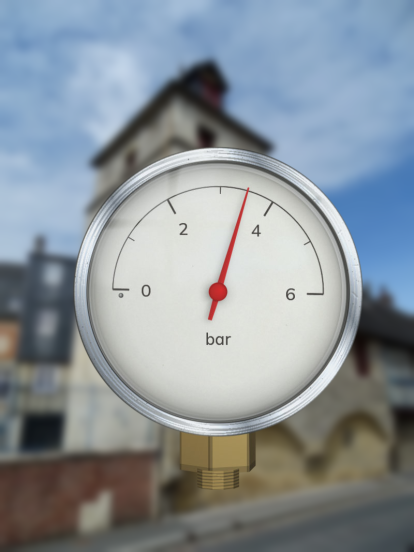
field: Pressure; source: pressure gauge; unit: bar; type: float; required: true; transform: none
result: 3.5 bar
